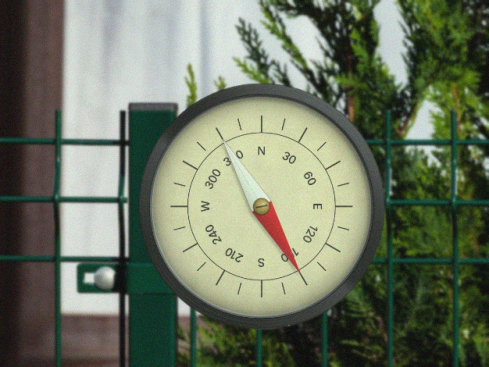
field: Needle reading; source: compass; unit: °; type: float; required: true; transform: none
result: 150 °
